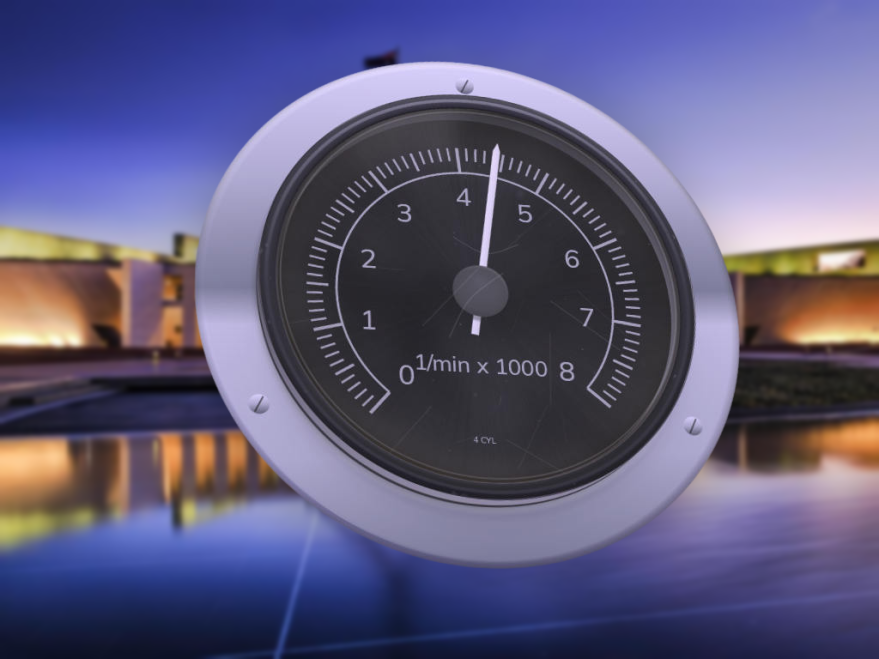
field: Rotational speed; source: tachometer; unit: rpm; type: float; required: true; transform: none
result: 4400 rpm
